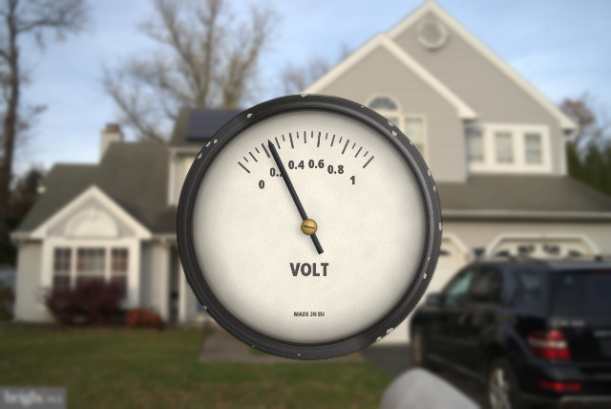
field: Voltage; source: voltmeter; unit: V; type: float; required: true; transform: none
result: 0.25 V
